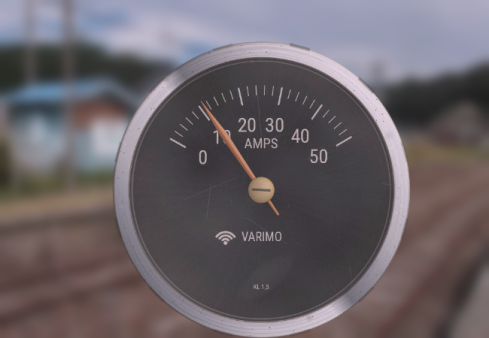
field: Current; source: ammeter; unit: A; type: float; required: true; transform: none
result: 11 A
